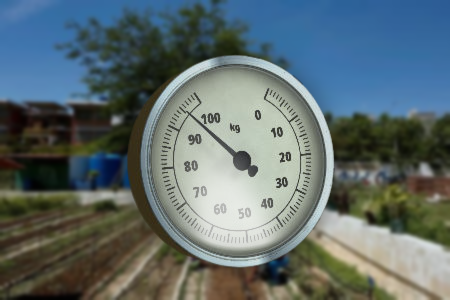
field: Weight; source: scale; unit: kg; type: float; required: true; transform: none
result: 95 kg
